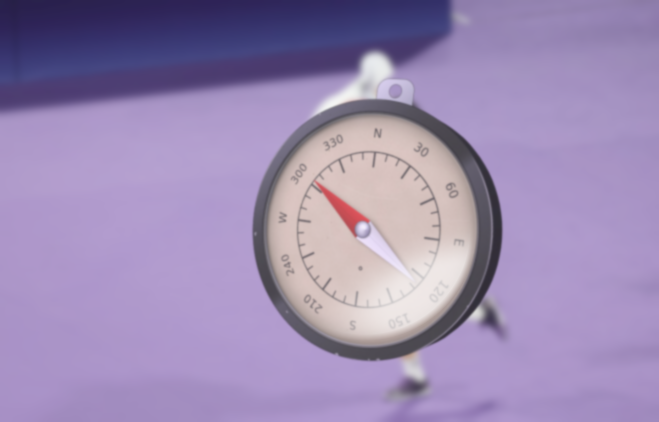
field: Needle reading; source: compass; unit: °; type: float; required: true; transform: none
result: 305 °
